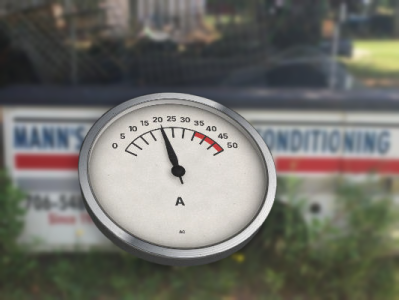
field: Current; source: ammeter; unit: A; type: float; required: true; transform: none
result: 20 A
